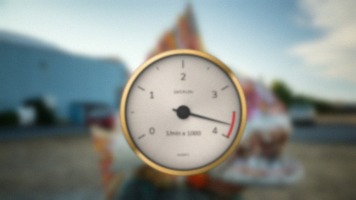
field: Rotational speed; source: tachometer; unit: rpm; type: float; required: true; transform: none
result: 3750 rpm
